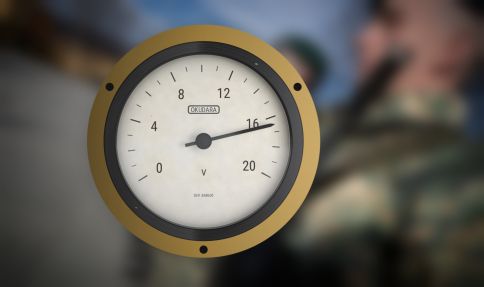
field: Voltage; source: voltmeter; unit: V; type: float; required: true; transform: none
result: 16.5 V
